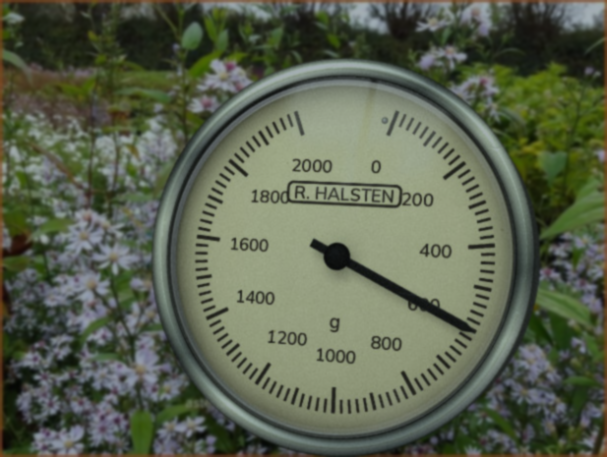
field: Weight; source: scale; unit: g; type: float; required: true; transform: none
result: 600 g
